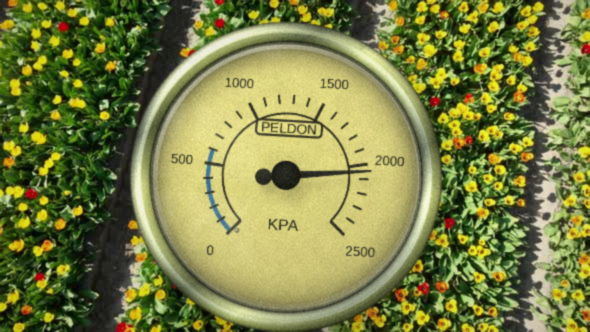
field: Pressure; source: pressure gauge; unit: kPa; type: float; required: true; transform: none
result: 2050 kPa
